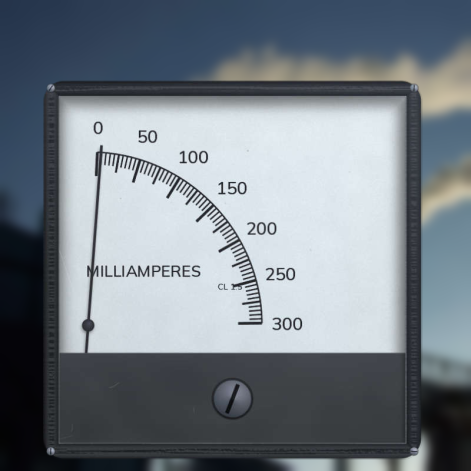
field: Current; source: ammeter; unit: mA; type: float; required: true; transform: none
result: 5 mA
